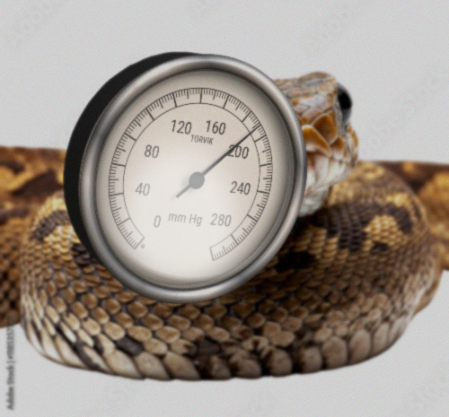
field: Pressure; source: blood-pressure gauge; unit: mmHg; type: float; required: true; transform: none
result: 190 mmHg
